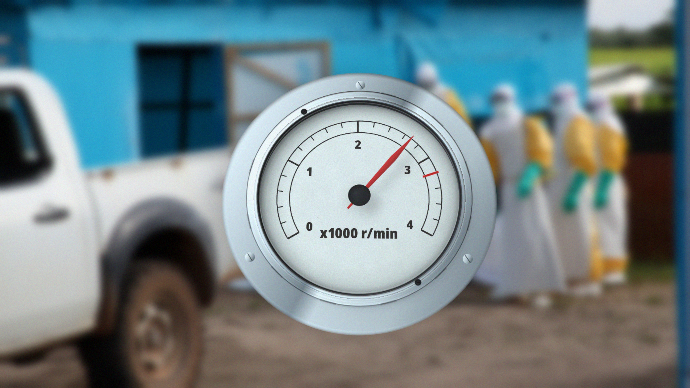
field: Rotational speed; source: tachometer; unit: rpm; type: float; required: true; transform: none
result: 2700 rpm
